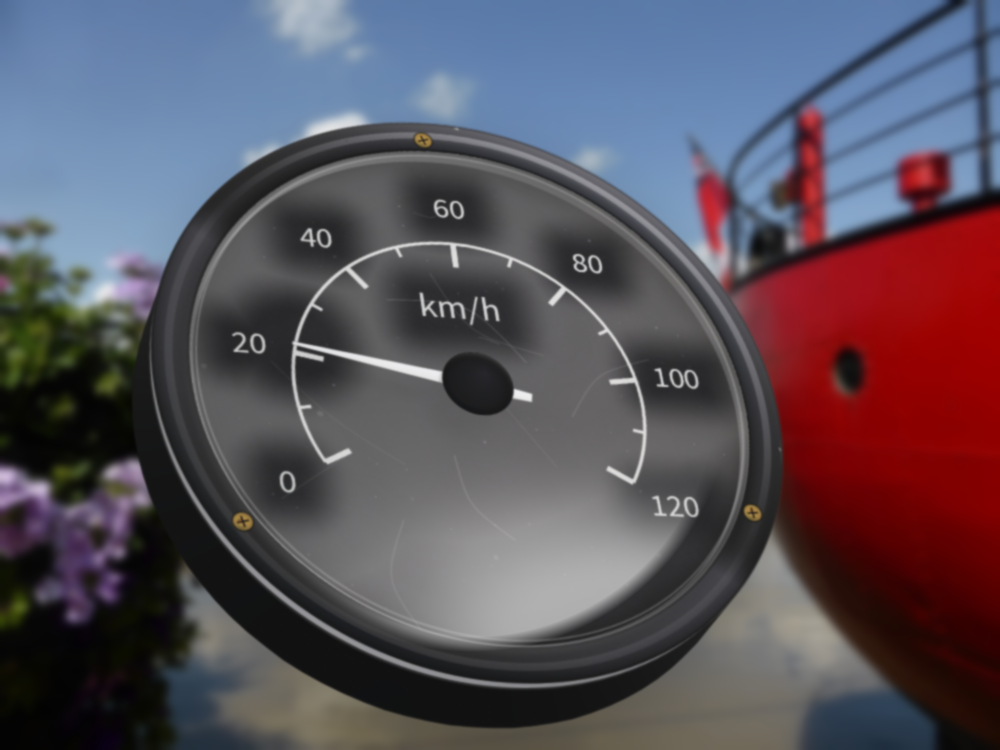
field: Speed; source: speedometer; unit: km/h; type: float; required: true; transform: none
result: 20 km/h
